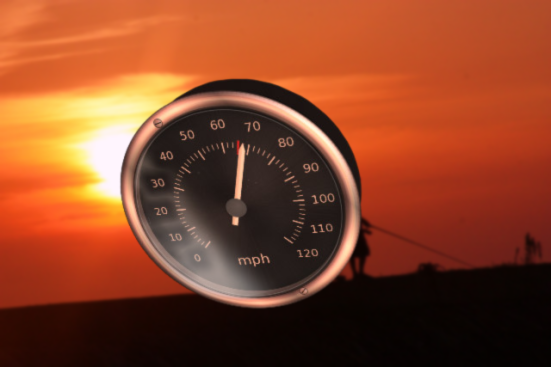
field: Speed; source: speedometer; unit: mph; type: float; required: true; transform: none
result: 68 mph
